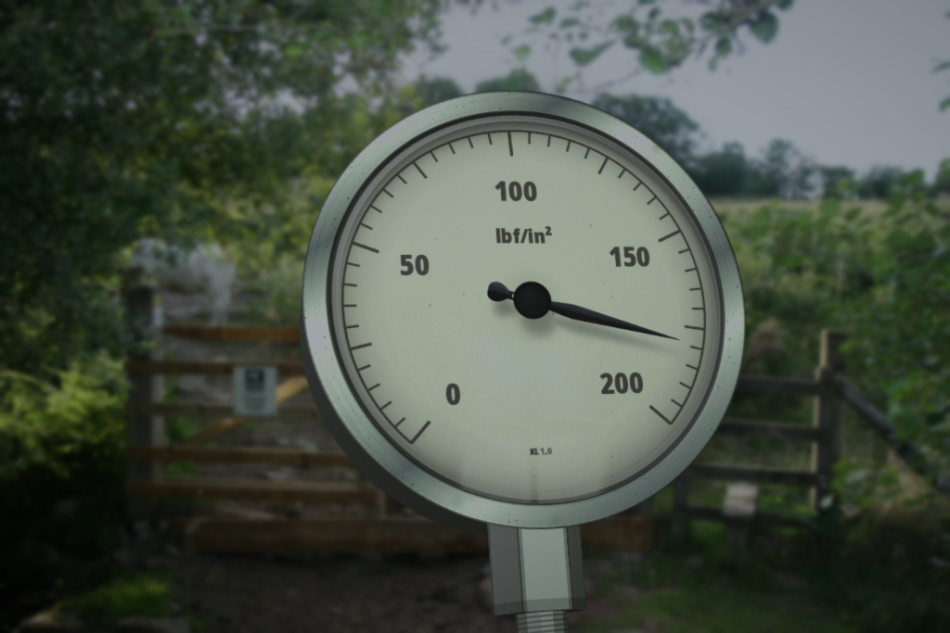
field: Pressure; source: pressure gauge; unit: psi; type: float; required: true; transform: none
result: 180 psi
